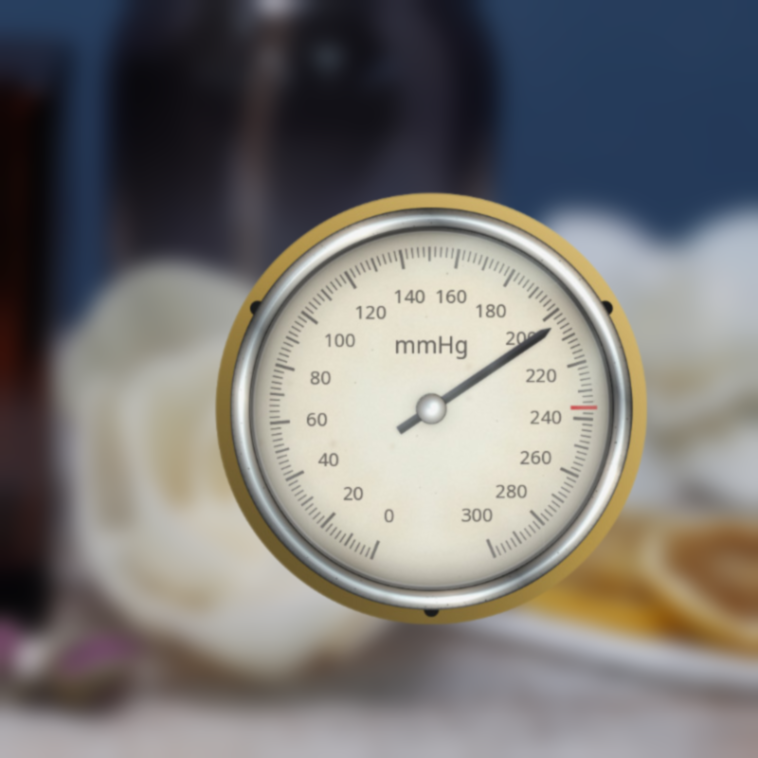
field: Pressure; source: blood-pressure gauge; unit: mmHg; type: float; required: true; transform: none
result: 204 mmHg
